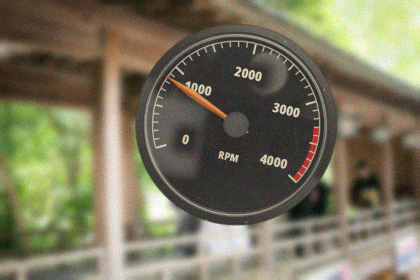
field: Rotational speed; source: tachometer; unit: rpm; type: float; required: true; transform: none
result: 850 rpm
